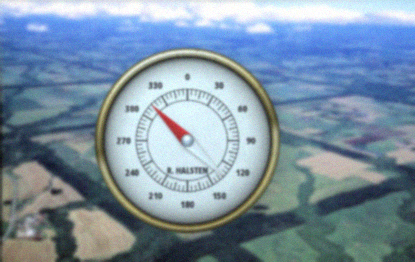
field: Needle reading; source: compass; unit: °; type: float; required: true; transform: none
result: 315 °
